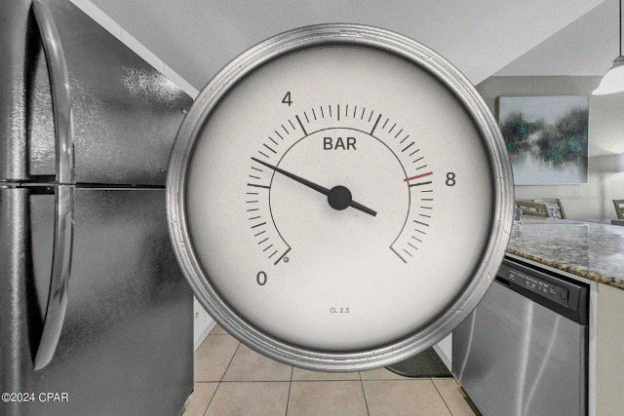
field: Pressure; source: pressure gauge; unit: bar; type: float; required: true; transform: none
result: 2.6 bar
